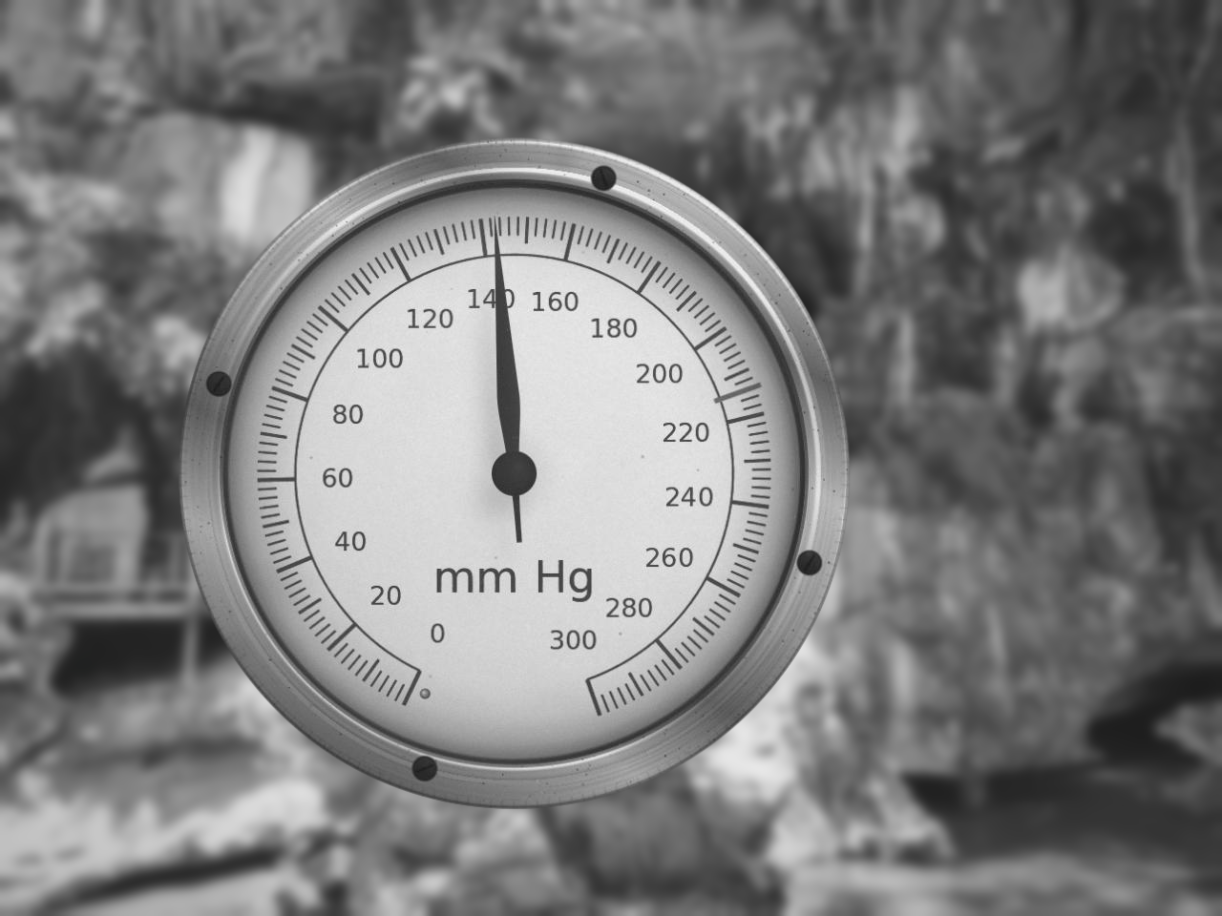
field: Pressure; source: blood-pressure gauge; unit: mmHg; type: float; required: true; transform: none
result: 143 mmHg
